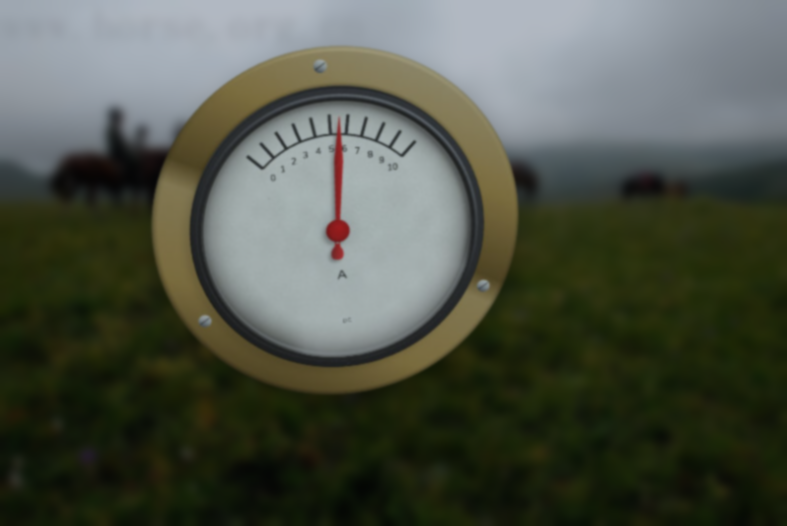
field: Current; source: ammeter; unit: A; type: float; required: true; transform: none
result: 5.5 A
